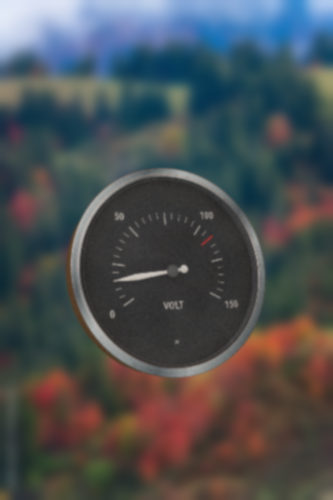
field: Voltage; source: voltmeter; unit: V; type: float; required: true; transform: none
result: 15 V
